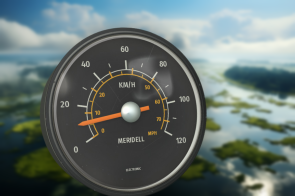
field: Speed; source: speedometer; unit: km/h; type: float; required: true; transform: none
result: 10 km/h
